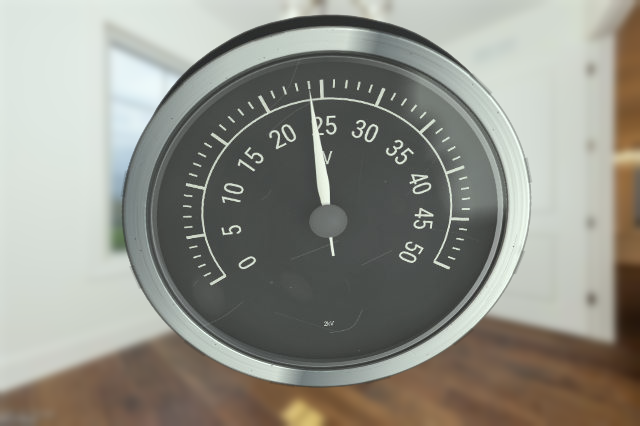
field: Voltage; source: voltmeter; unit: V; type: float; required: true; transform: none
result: 24 V
